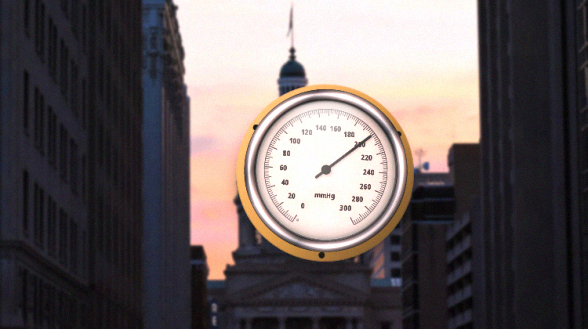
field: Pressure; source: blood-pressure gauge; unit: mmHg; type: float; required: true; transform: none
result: 200 mmHg
